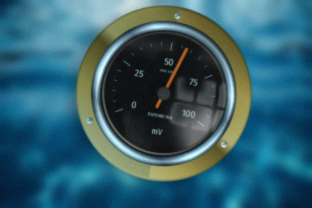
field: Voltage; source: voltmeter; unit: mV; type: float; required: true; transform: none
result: 57.5 mV
